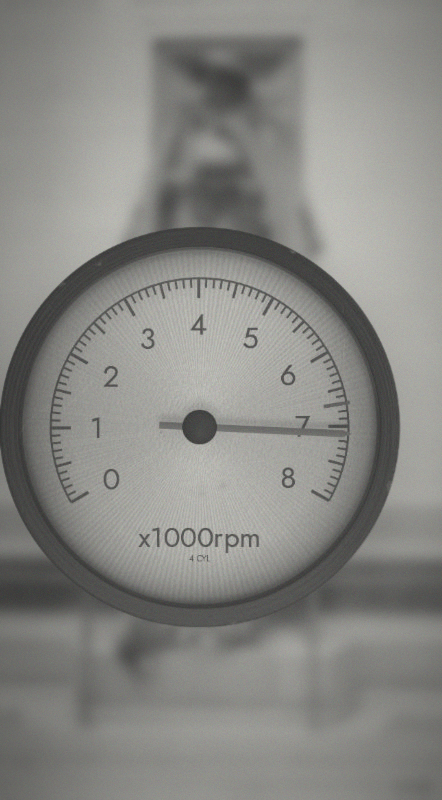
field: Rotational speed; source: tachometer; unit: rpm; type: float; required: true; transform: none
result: 7100 rpm
